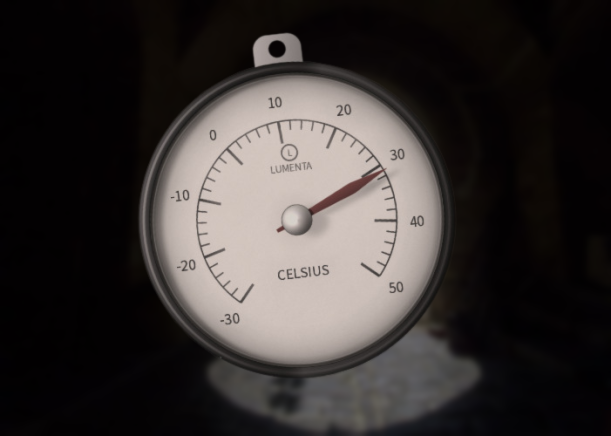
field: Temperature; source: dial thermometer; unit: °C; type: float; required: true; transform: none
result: 31 °C
